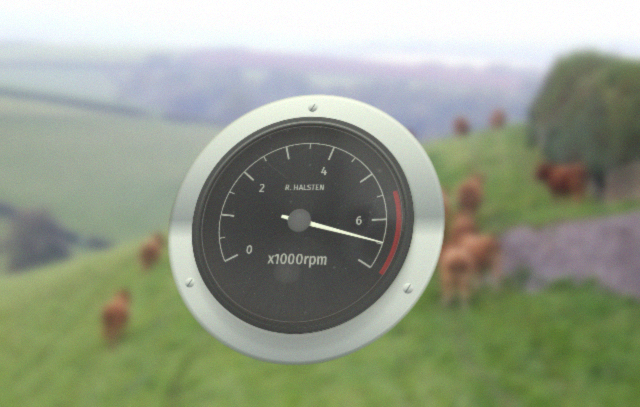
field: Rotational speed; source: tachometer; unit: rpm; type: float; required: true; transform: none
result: 6500 rpm
